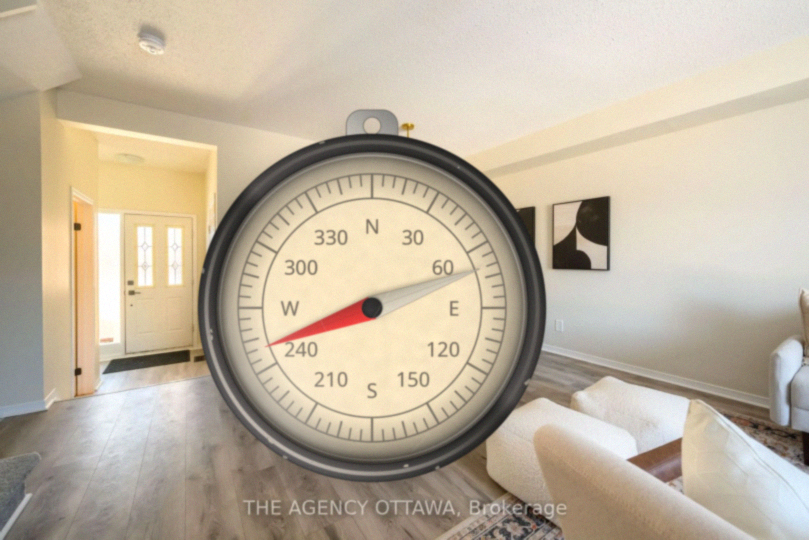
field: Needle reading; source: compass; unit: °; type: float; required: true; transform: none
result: 250 °
